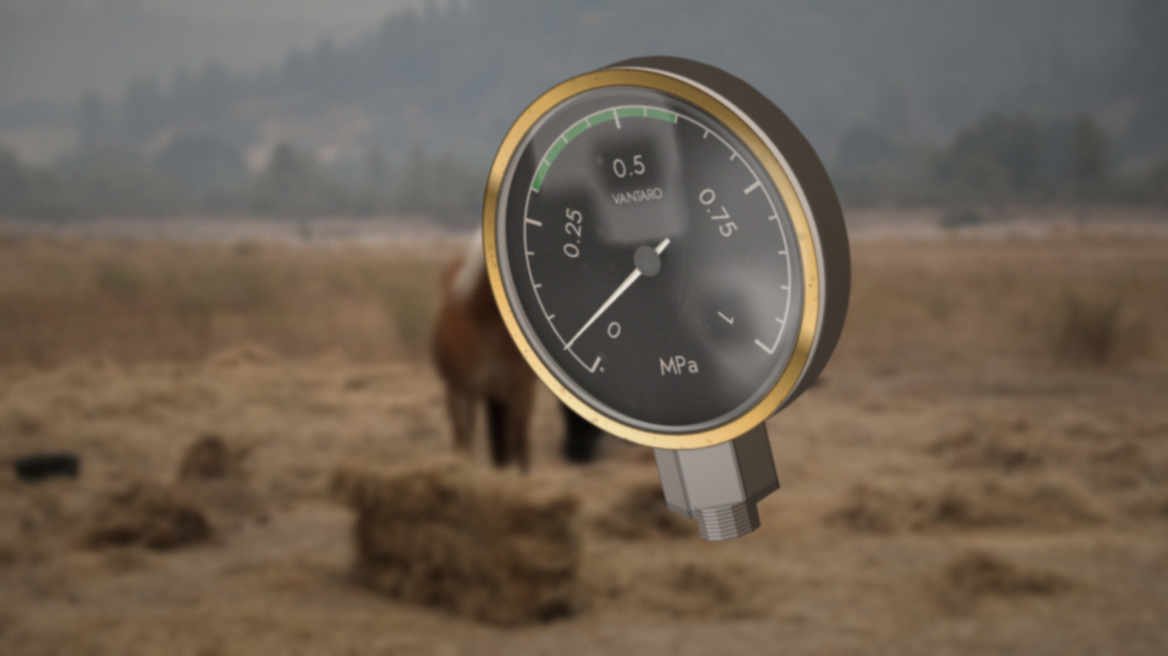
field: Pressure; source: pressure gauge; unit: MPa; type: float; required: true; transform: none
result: 0.05 MPa
